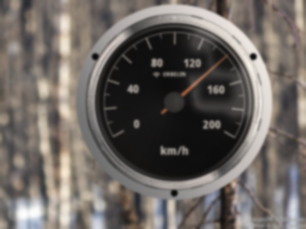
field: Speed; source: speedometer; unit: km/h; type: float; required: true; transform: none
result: 140 km/h
